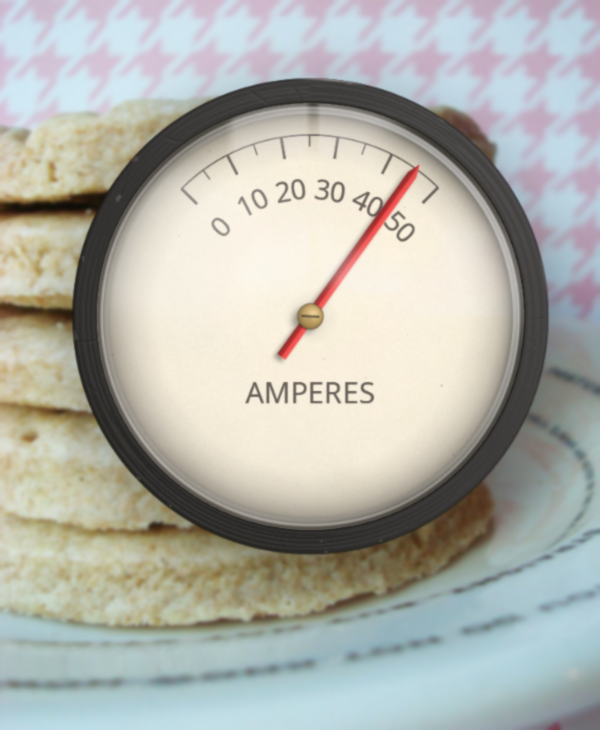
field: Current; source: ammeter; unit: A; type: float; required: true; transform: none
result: 45 A
